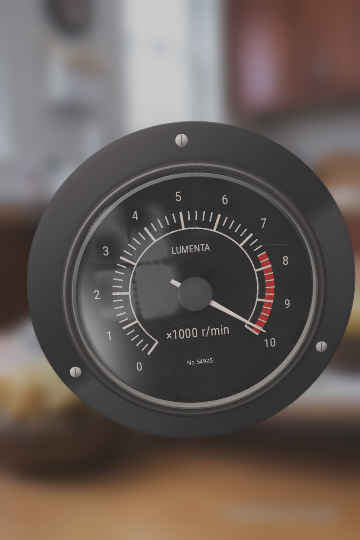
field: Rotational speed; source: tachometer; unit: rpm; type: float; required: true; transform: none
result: 9800 rpm
